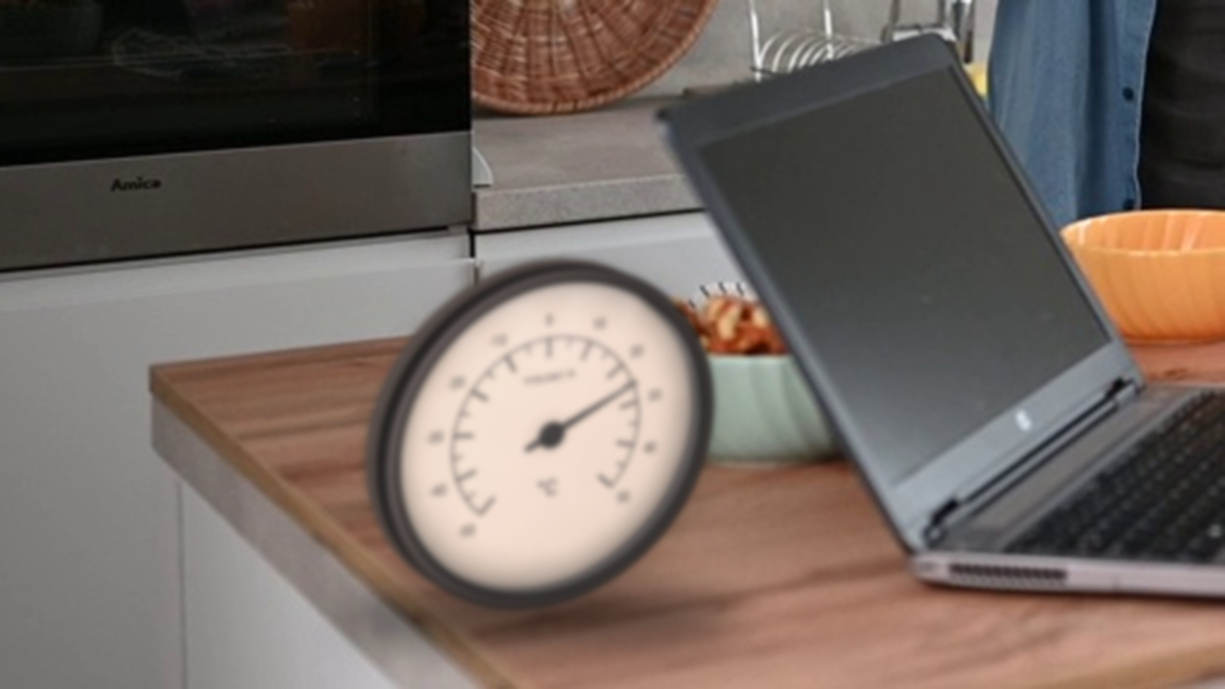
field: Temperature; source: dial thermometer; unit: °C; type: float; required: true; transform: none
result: 25 °C
